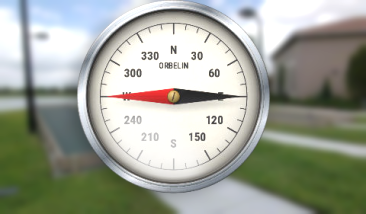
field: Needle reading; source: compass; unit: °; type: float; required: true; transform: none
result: 270 °
